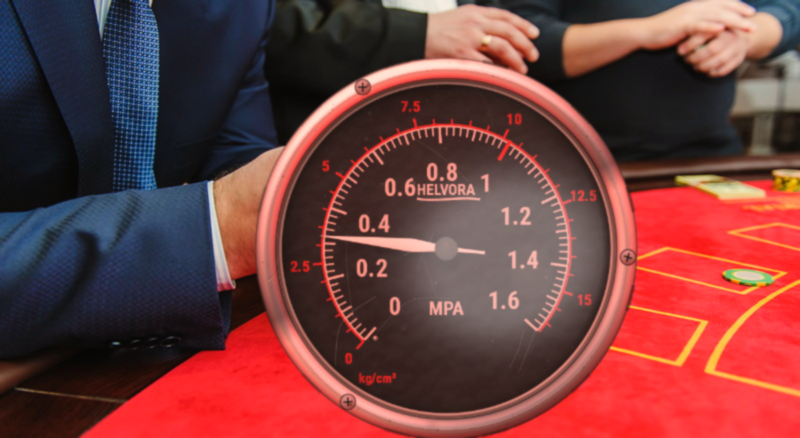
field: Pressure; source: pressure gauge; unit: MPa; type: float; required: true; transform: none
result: 0.32 MPa
